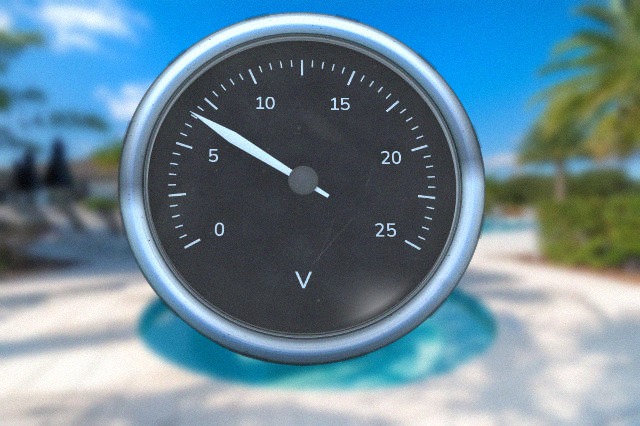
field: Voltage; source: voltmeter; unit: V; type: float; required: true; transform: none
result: 6.5 V
